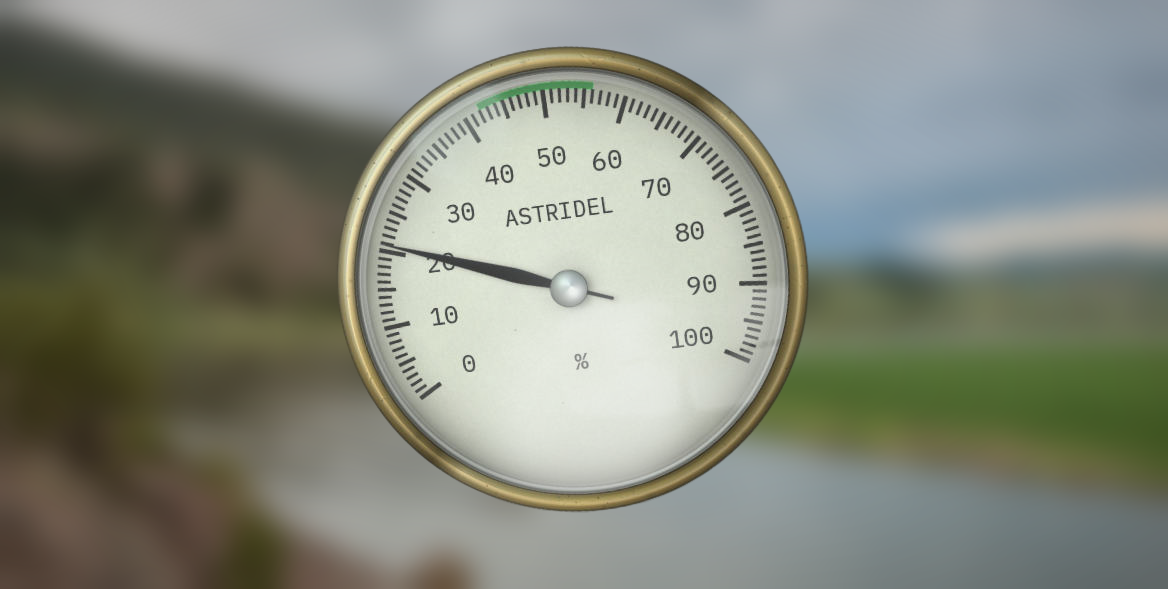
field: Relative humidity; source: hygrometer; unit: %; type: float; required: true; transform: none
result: 21 %
